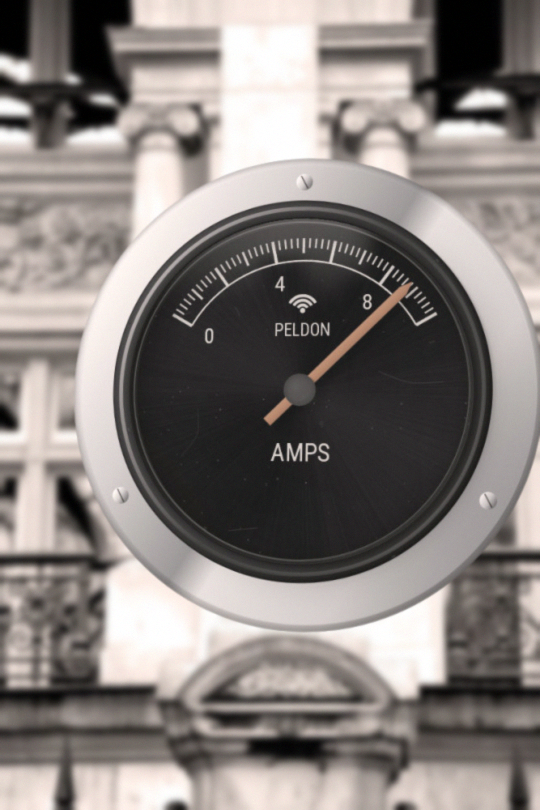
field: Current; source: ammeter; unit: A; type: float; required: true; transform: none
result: 8.8 A
